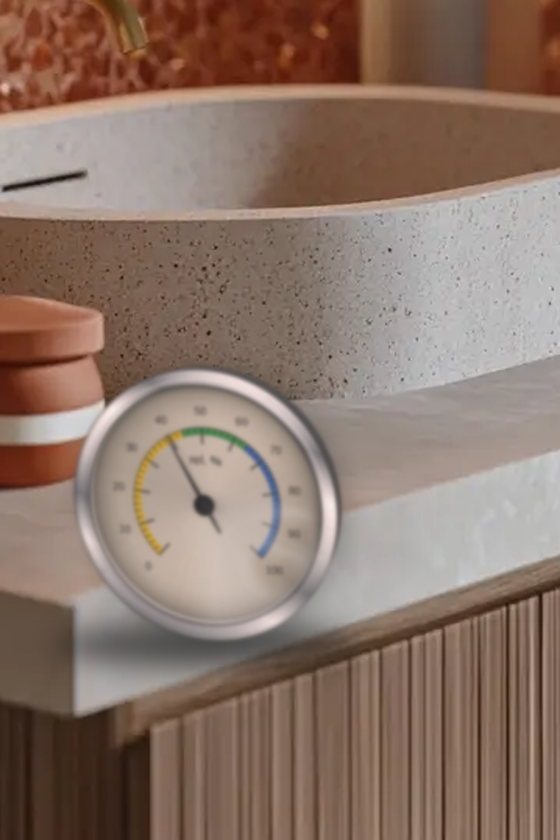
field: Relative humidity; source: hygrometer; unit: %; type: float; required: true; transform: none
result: 40 %
